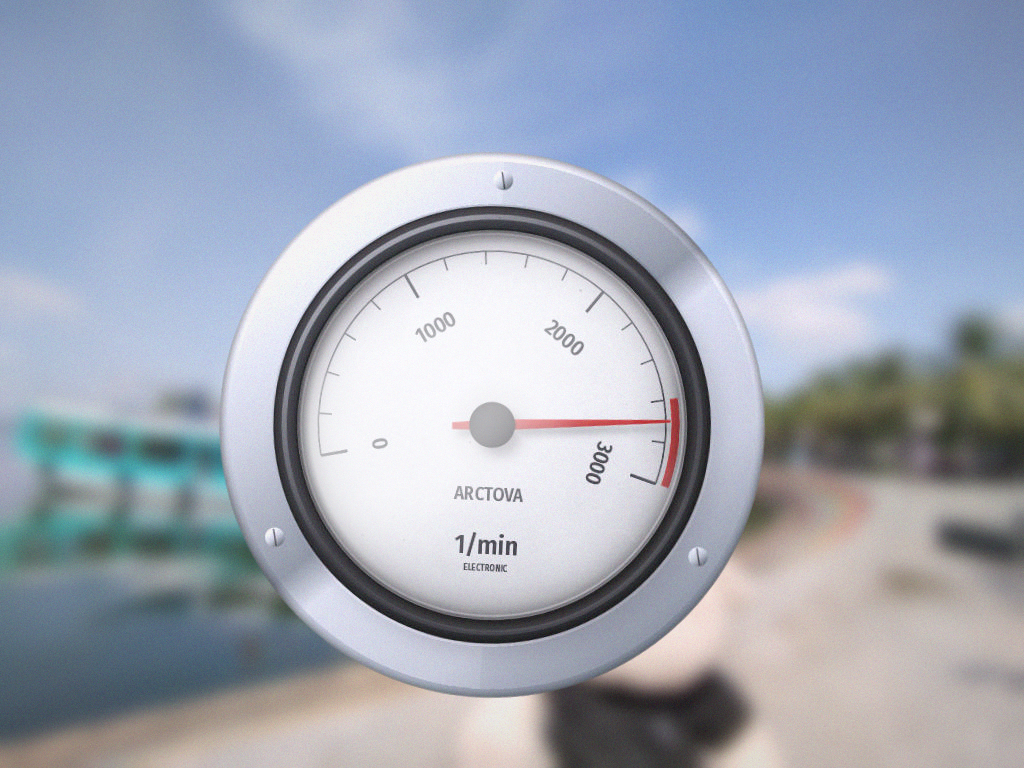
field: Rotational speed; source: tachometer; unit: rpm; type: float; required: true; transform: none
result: 2700 rpm
